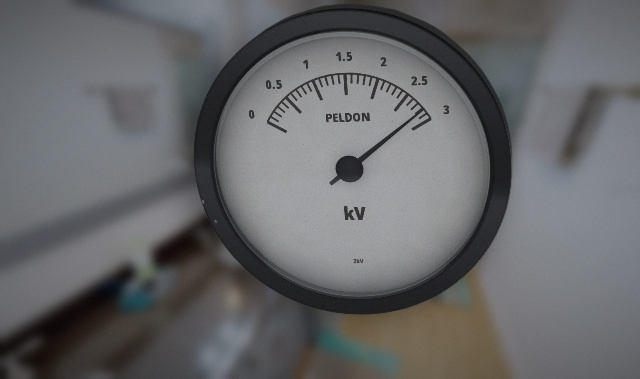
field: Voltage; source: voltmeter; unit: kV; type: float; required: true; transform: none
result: 2.8 kV
